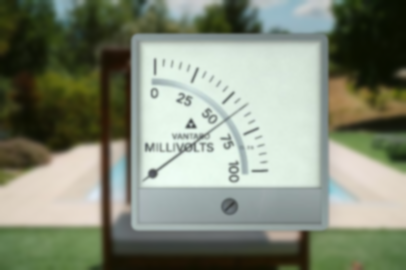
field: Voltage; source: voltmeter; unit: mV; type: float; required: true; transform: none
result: 60 mV
